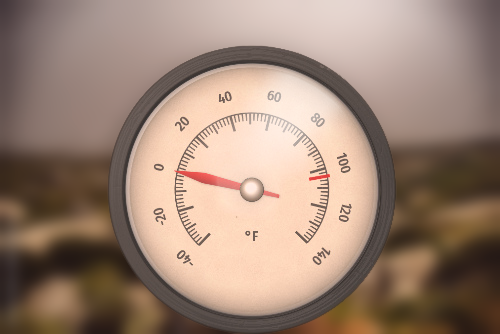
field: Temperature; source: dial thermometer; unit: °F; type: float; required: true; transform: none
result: 0 °F
